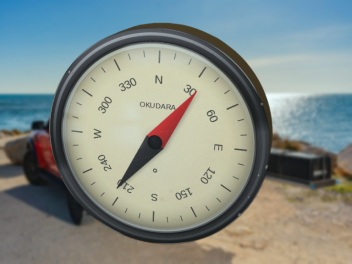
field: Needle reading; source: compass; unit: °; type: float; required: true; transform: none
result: 35 °
